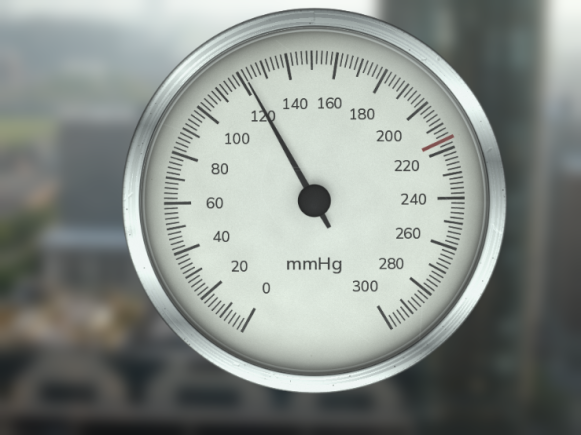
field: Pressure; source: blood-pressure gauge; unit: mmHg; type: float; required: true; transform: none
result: 122 mmHg
